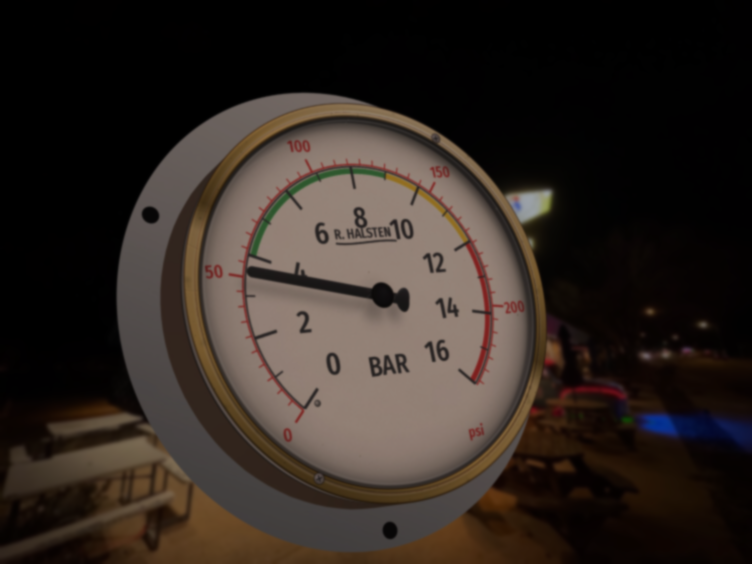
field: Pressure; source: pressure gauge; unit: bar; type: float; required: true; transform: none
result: 3.5 bar
